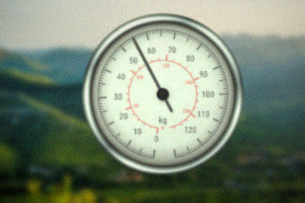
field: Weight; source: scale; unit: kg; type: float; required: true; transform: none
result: 55 kg
